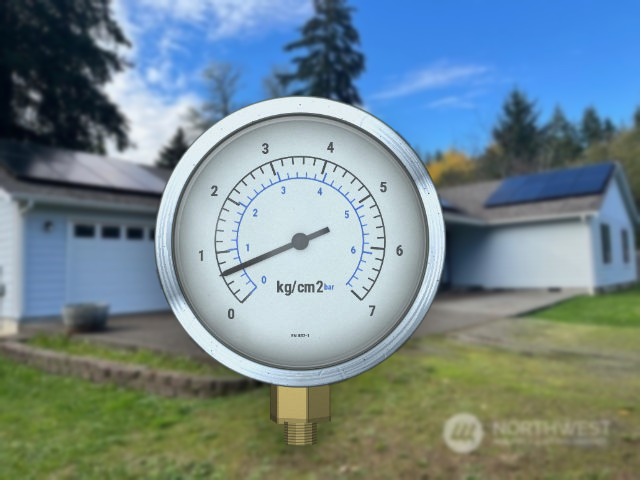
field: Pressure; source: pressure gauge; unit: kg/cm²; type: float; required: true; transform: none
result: 0.6 kg/cm²
